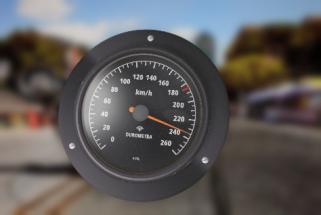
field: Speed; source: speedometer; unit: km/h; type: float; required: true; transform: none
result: 235 km/h
